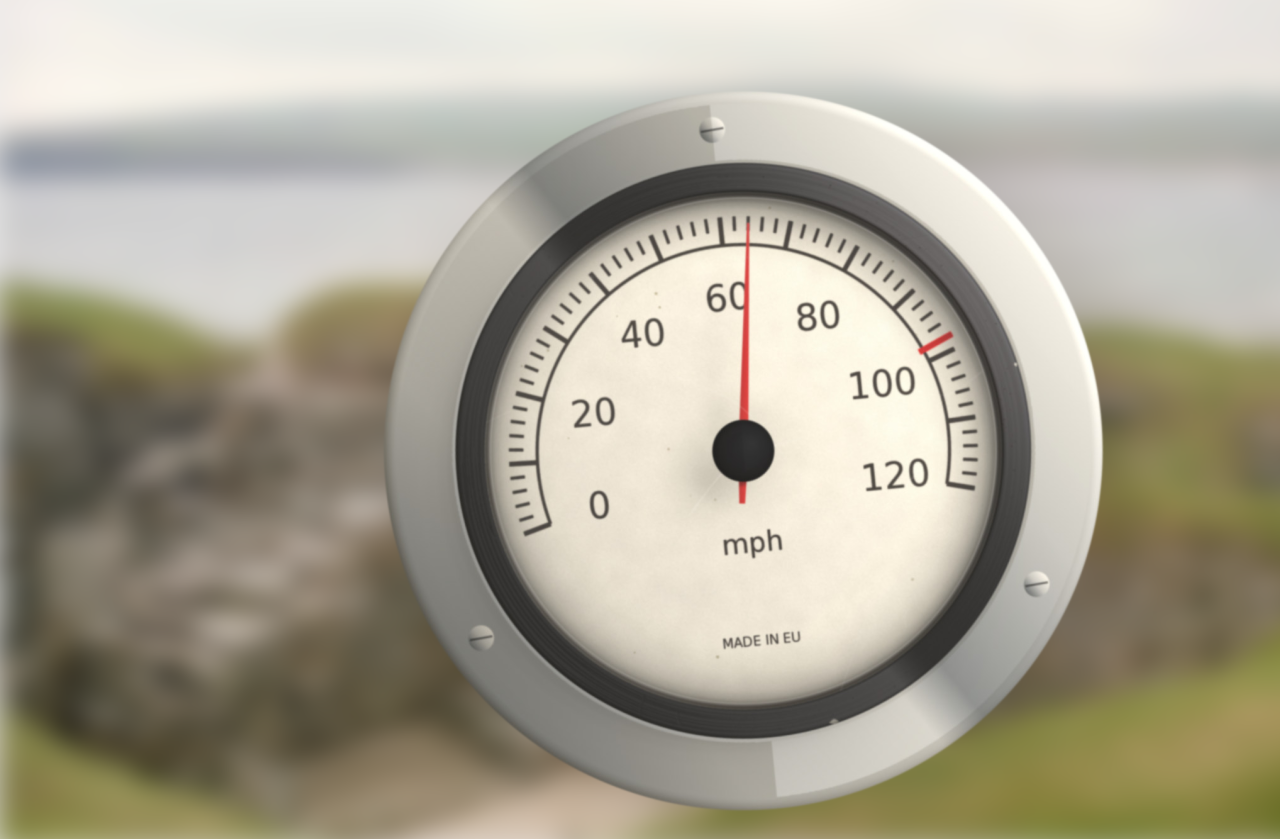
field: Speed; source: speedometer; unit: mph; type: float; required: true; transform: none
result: 64 mph
